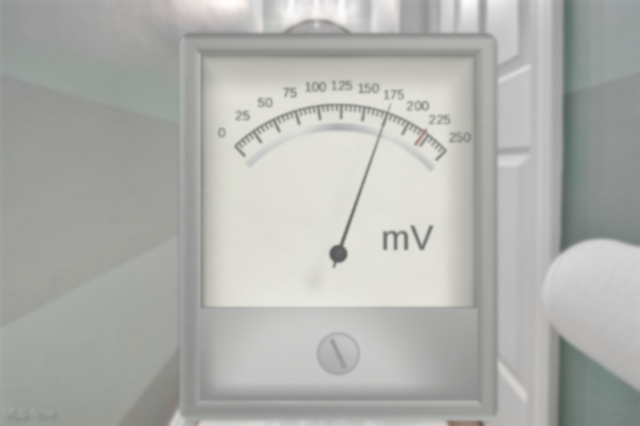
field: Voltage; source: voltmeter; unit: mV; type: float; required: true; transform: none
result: 175 mV
